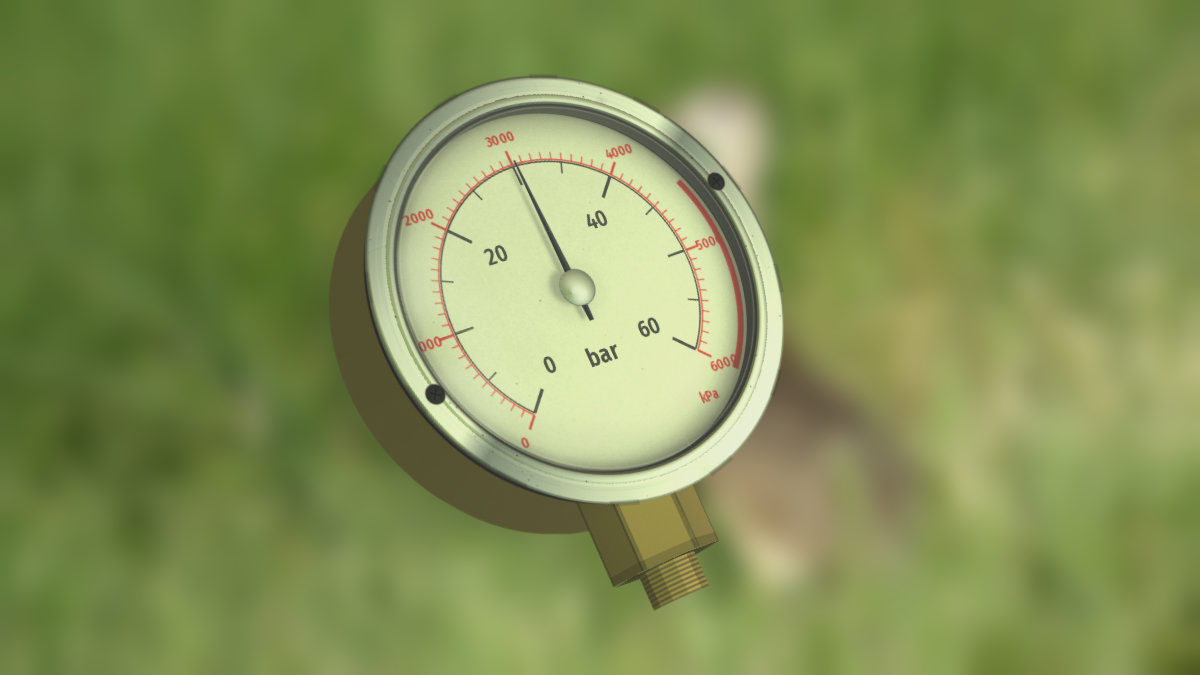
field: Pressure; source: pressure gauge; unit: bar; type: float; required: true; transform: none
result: 30 bar
